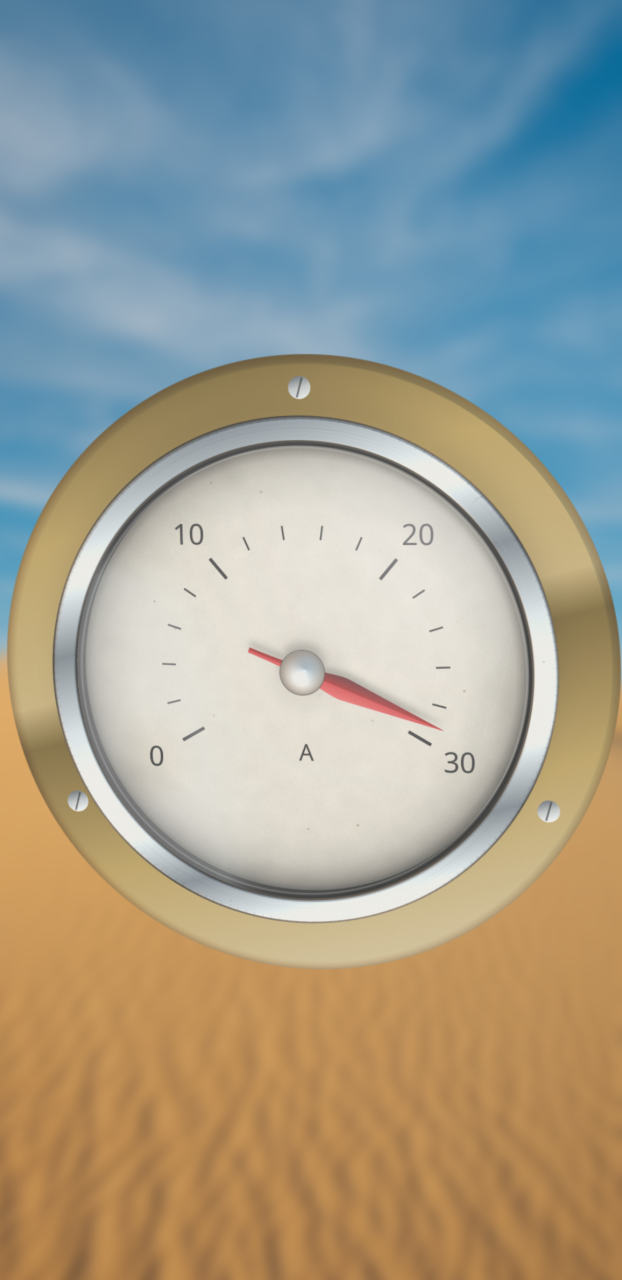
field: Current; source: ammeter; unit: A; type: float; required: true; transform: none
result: 29 A
